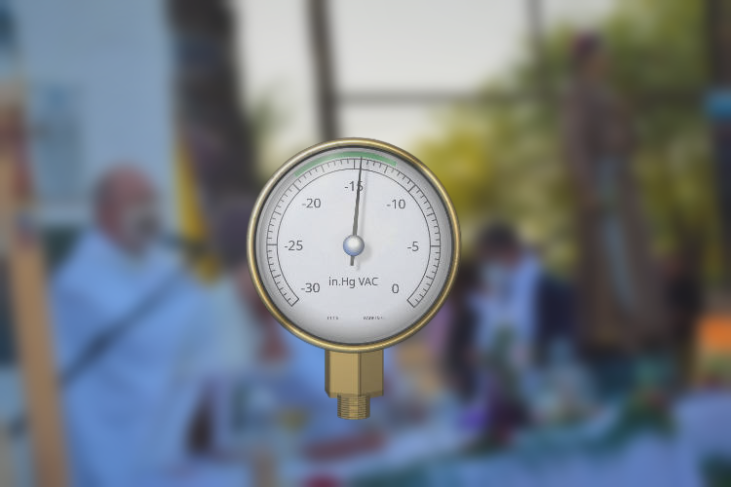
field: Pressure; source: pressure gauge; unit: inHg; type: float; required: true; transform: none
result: -14.5 inHg
